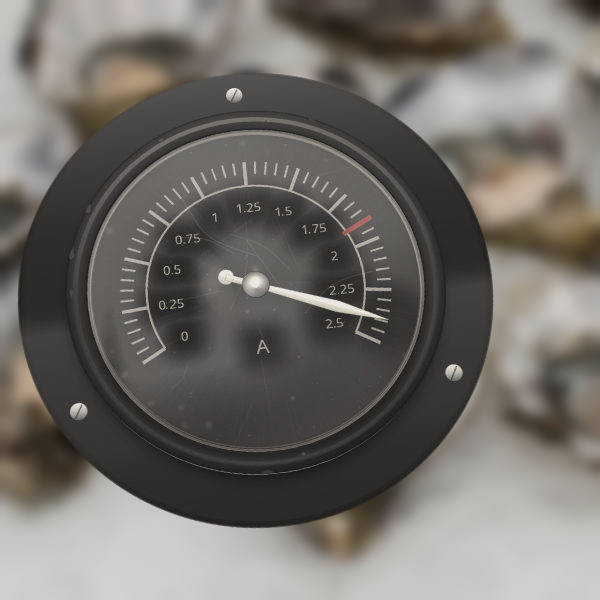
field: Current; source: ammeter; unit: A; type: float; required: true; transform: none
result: 2.4 A
